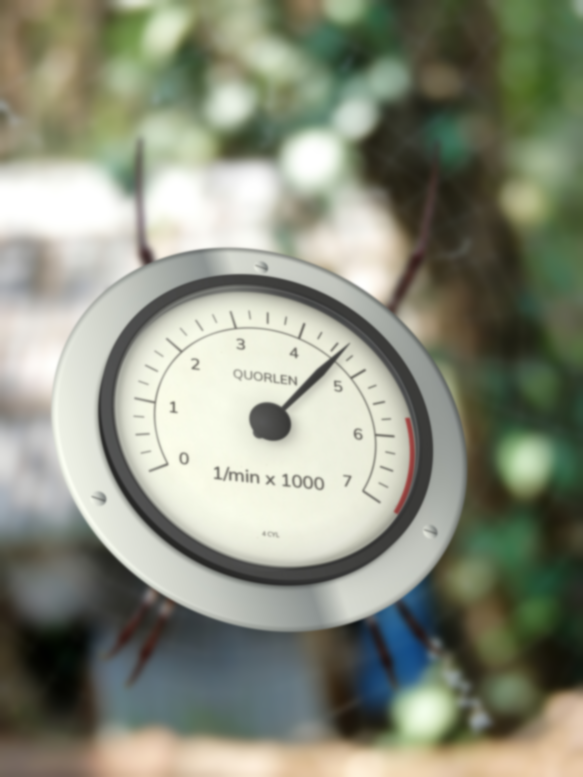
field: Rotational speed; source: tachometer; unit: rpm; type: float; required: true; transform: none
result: 4625 rpm
